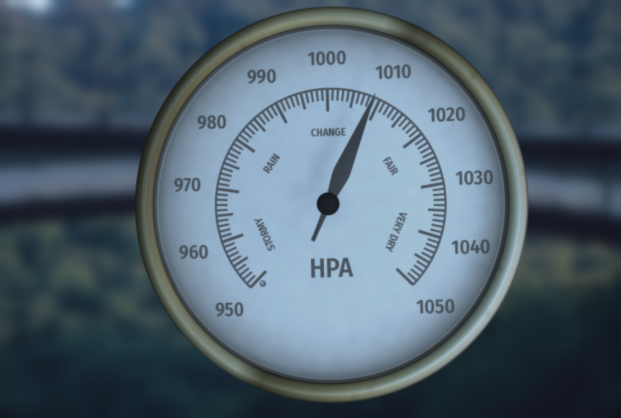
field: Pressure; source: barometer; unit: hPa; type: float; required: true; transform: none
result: 1009 hPa
